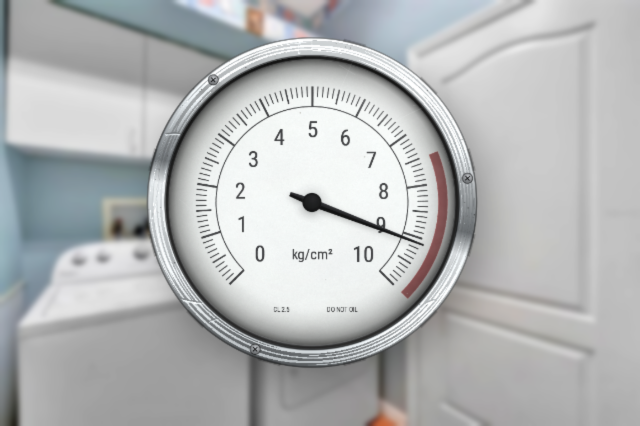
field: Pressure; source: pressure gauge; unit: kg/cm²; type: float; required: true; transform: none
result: 9.1 kg/cm²
